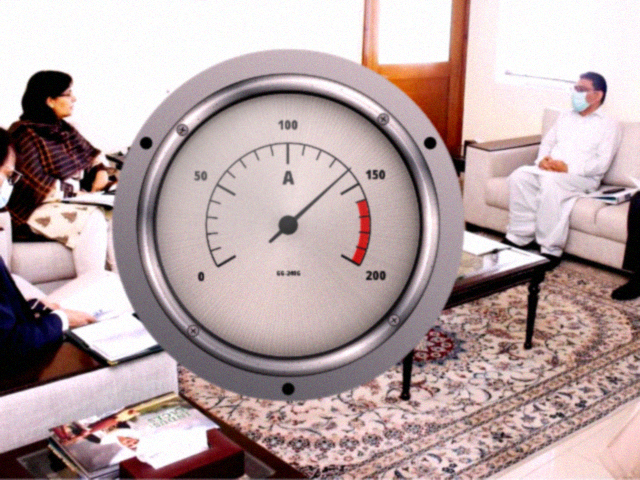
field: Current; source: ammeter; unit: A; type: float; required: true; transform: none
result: 140 A
